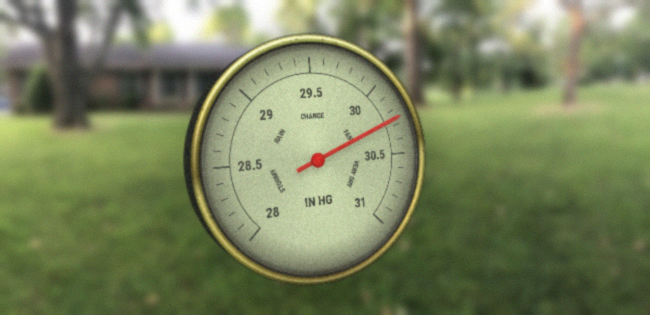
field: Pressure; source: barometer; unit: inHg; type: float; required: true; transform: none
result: 30.25 inHg
